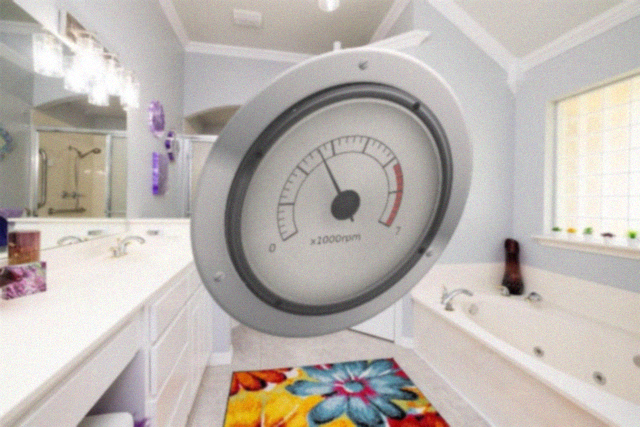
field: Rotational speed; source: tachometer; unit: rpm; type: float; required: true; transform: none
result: 2600 rpm
